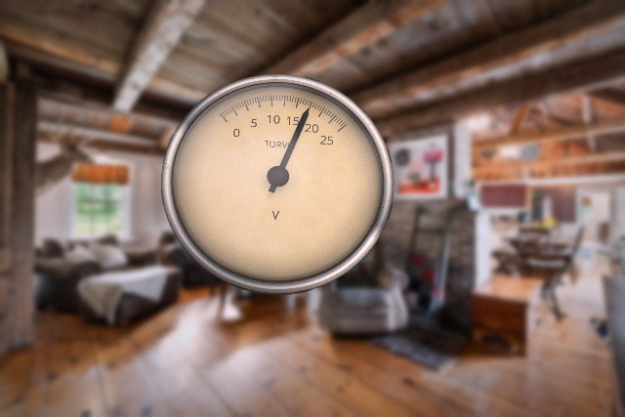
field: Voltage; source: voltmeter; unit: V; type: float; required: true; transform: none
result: 17.5 V
